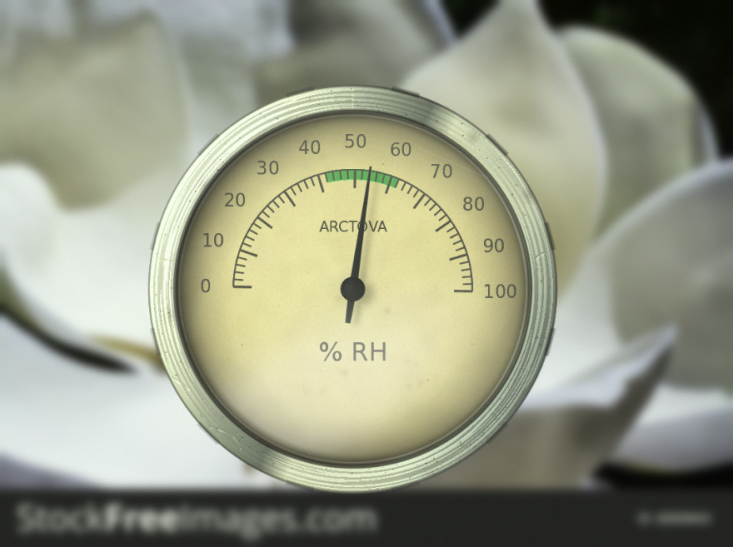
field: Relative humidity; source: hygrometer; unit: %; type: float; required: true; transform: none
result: 54 %
